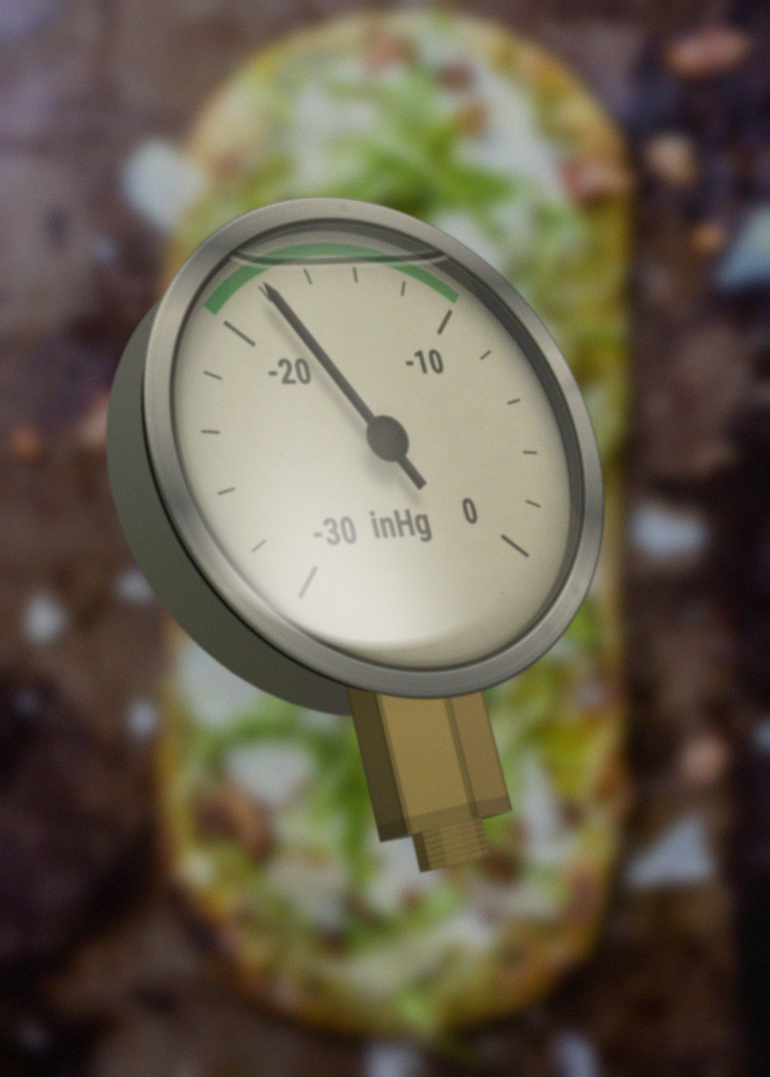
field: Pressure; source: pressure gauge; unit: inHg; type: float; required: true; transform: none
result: -18 inHg
